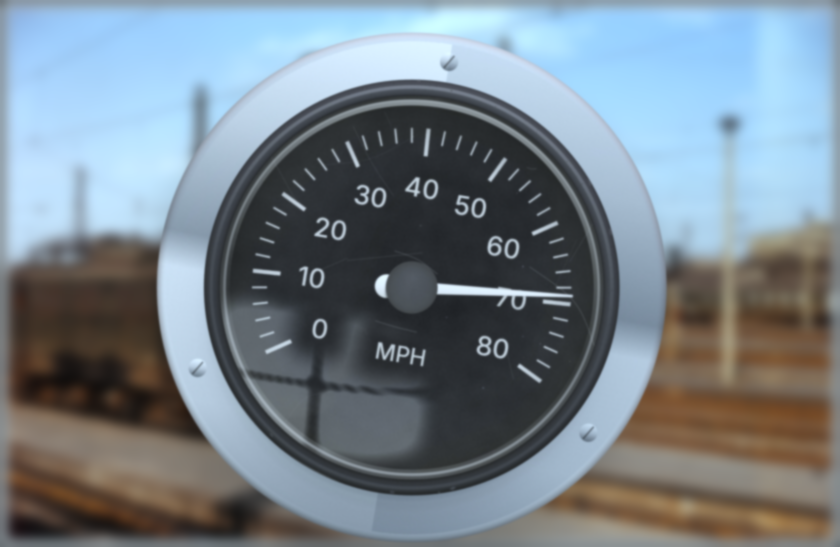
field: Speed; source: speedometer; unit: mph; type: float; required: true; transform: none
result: 69 mph
